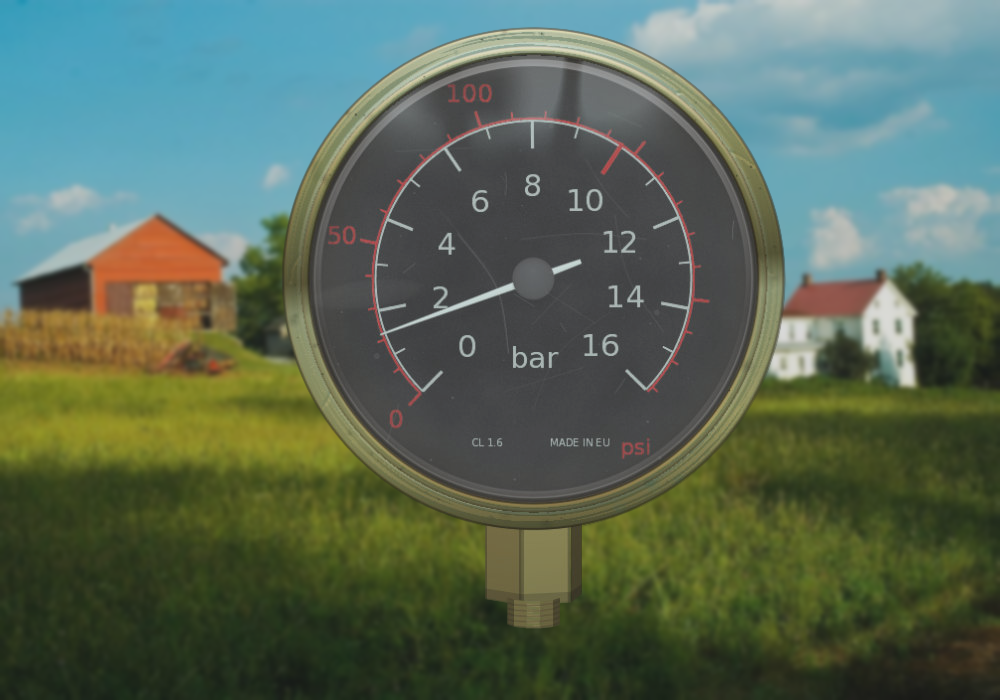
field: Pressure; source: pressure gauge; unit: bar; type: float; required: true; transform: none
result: 1.5 bar
